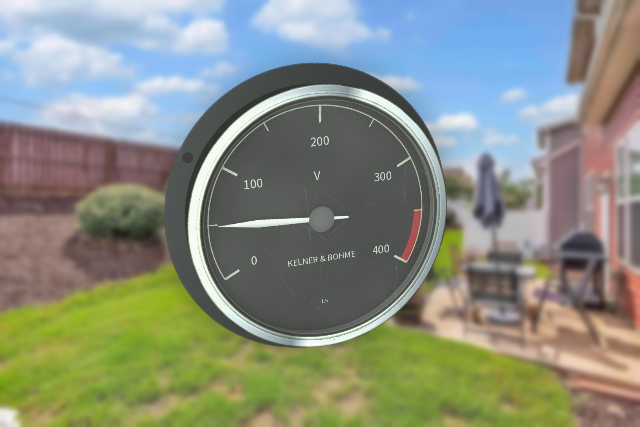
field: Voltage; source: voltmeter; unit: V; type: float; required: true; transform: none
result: 50 V
